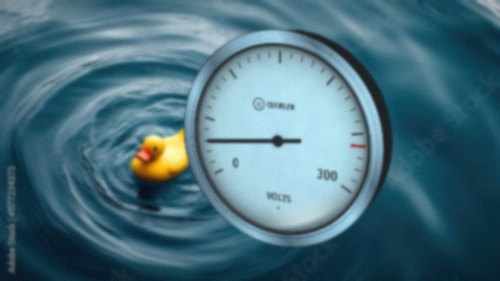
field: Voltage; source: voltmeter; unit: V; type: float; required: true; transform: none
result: 30 V
